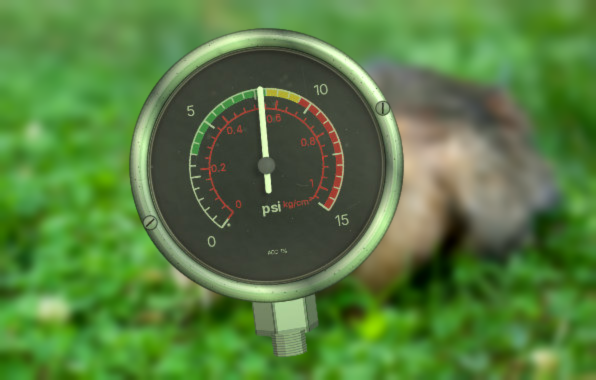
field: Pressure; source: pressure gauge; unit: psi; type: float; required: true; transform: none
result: 7.75 psi
